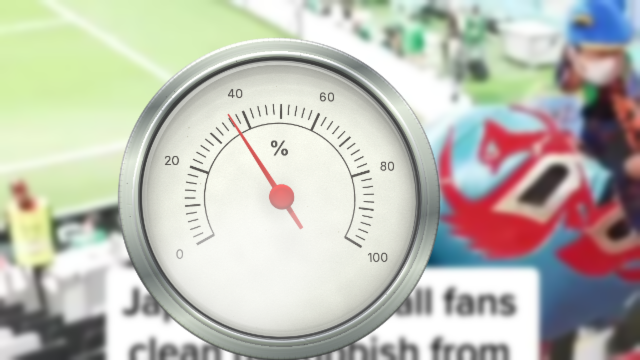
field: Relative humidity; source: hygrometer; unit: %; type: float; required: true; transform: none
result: 36 %
